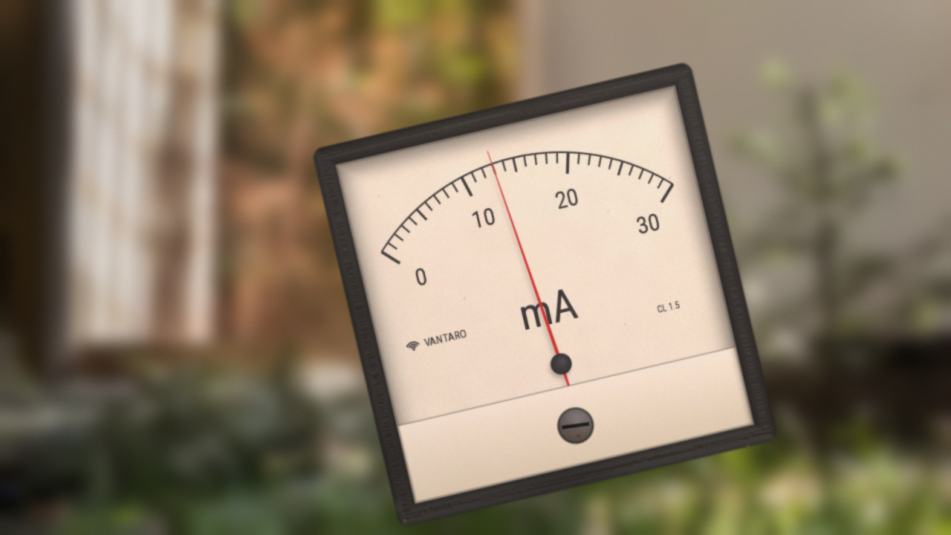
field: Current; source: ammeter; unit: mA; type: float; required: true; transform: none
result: 13 mA
